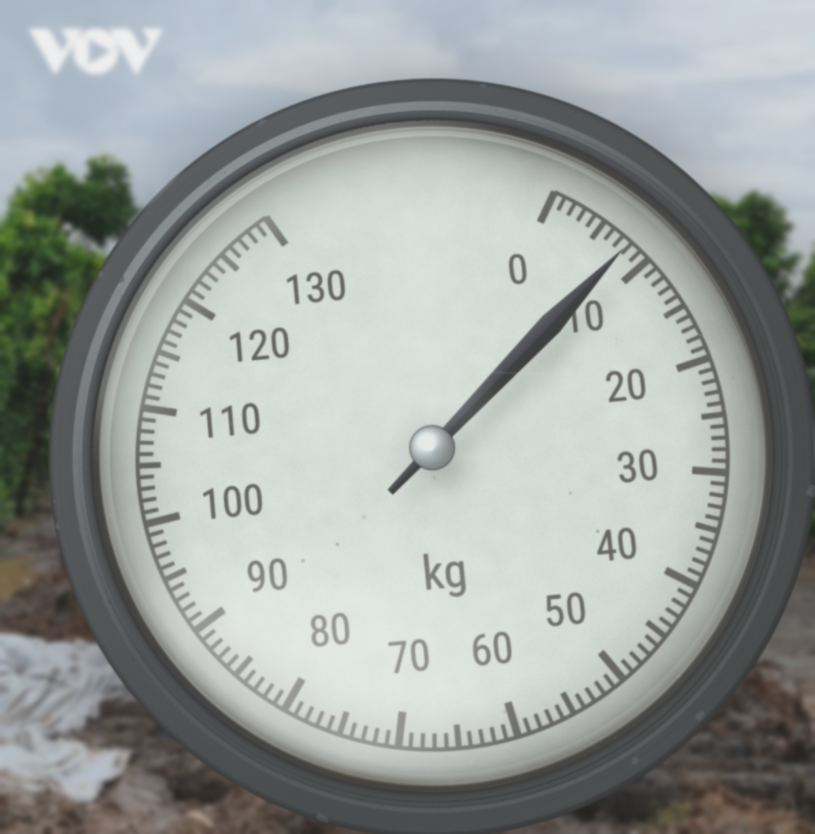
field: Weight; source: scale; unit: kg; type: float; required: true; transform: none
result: 8 kg
